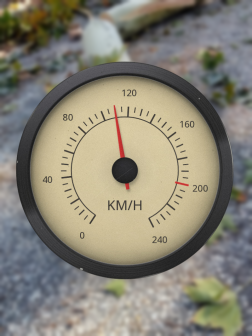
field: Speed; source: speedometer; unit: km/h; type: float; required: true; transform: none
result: 110 km/h
